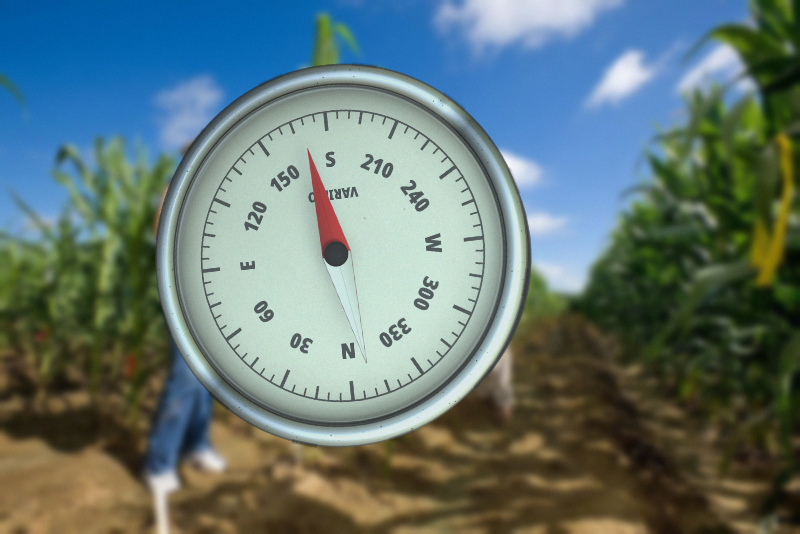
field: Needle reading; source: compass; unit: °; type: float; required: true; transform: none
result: 170 °
